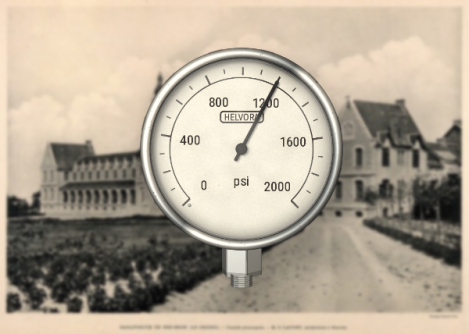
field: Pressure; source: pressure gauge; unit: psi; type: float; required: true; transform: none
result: 1200 psi
